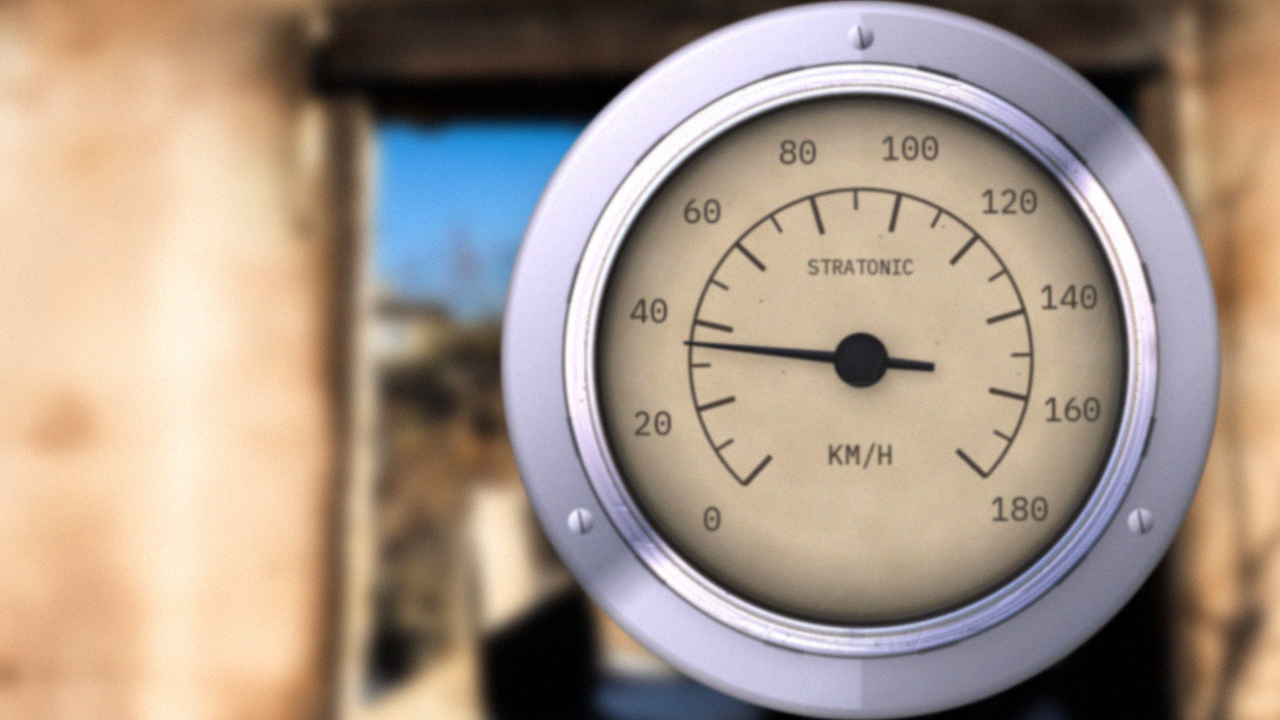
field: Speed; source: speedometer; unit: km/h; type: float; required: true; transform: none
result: 35 km/h
